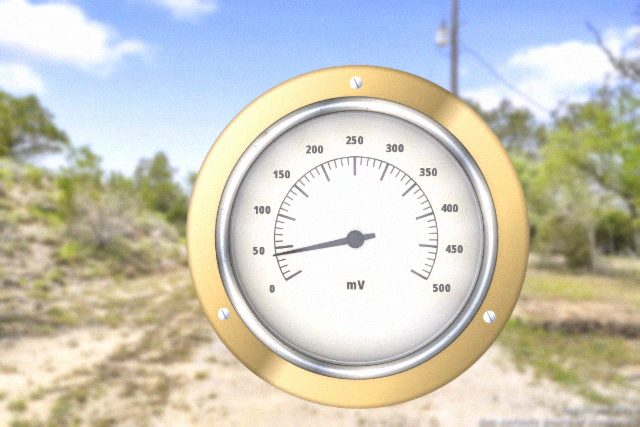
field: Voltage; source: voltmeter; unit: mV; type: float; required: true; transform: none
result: 40 mV
